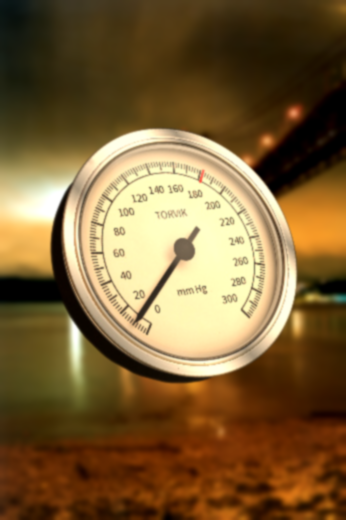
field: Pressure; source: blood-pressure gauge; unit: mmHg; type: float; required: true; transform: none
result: 10 mmHg
